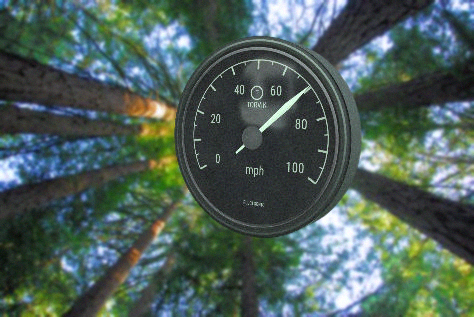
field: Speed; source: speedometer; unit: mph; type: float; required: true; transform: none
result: 70 mph
